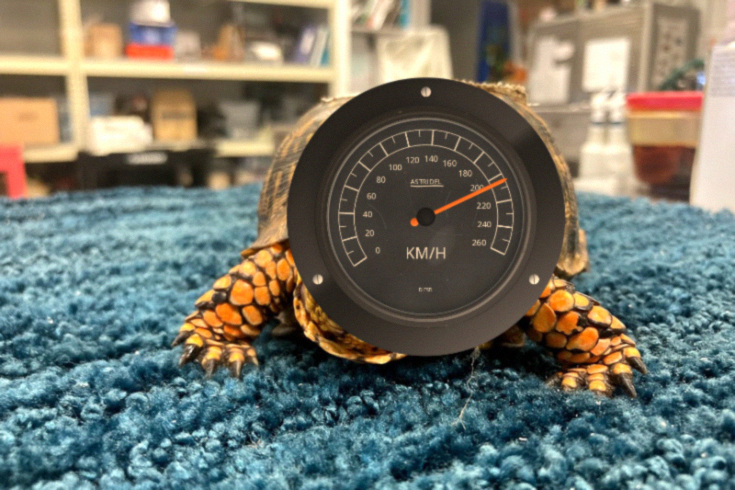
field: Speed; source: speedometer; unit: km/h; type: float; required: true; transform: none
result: 205 km/h
